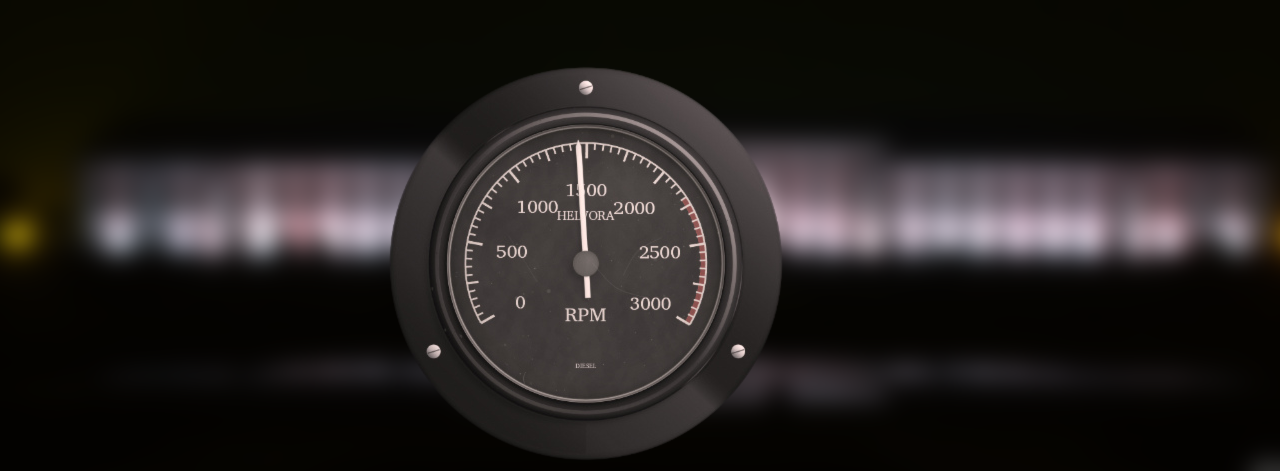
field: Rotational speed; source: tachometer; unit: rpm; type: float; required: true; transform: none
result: 1450 rpm
